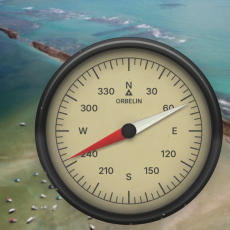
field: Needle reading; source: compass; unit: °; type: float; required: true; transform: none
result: 245 °
